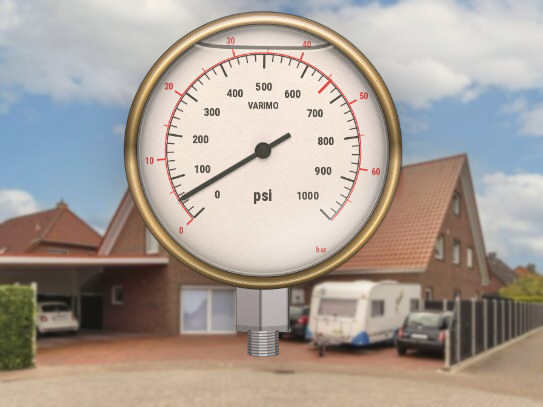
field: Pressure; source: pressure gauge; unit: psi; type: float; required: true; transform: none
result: 50 psi
